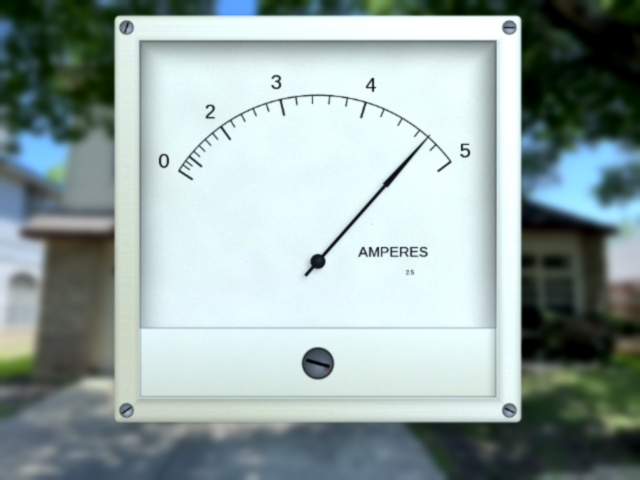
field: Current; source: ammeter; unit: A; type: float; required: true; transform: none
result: 4.7 A
